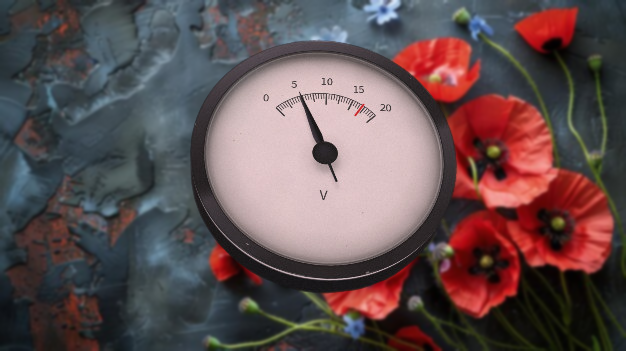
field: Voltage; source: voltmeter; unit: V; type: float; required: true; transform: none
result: 5 V
